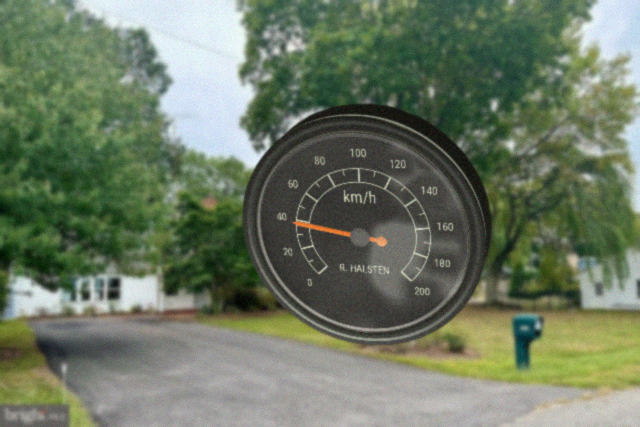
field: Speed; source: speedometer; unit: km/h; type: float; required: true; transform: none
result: 40 km/h
